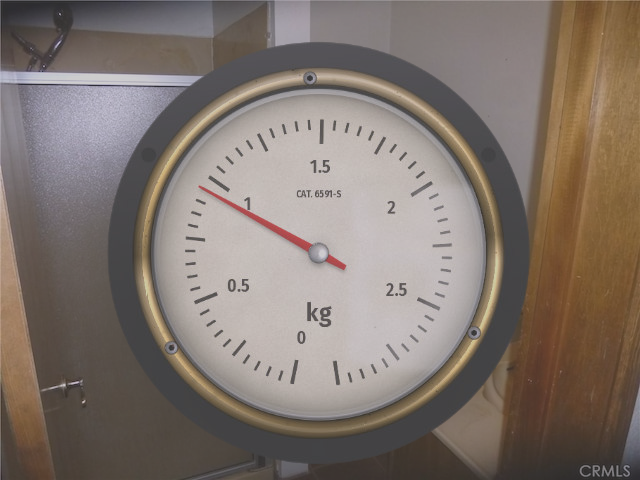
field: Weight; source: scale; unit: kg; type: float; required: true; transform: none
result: 0.95 kg
